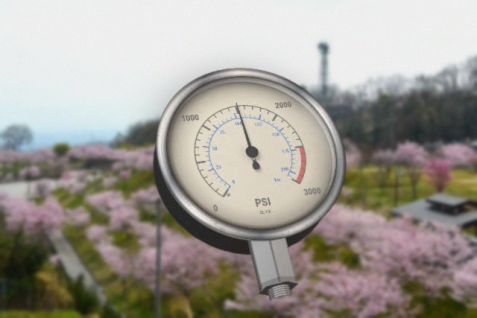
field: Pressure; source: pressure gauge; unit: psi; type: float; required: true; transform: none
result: 1500 psi
